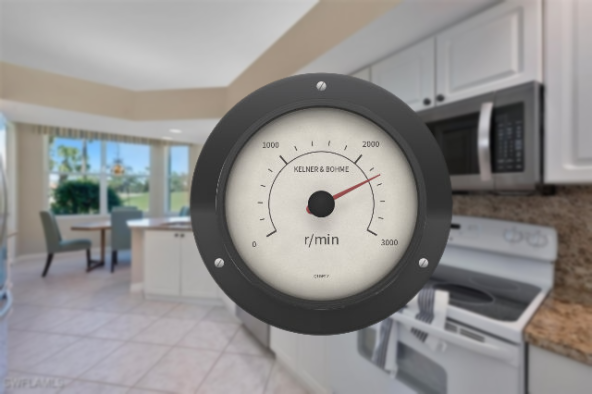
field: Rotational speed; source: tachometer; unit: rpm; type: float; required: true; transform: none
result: 2300 rpm
